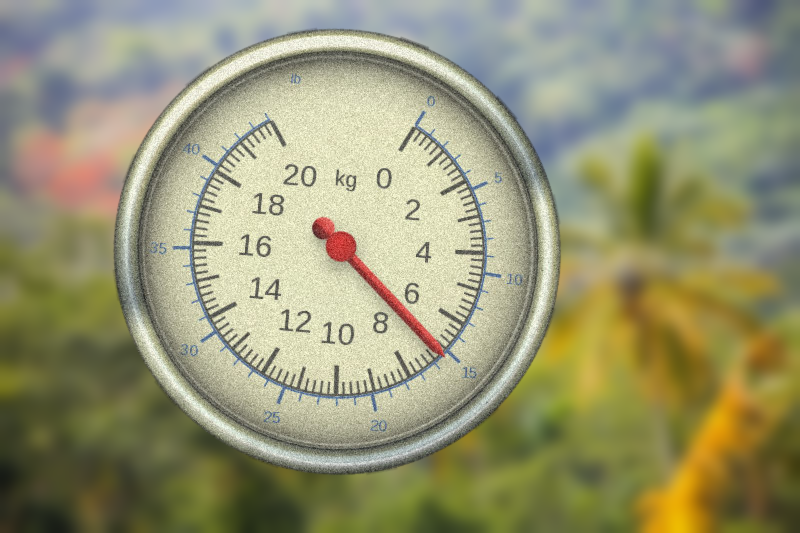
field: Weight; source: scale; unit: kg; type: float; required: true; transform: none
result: 7 kg
